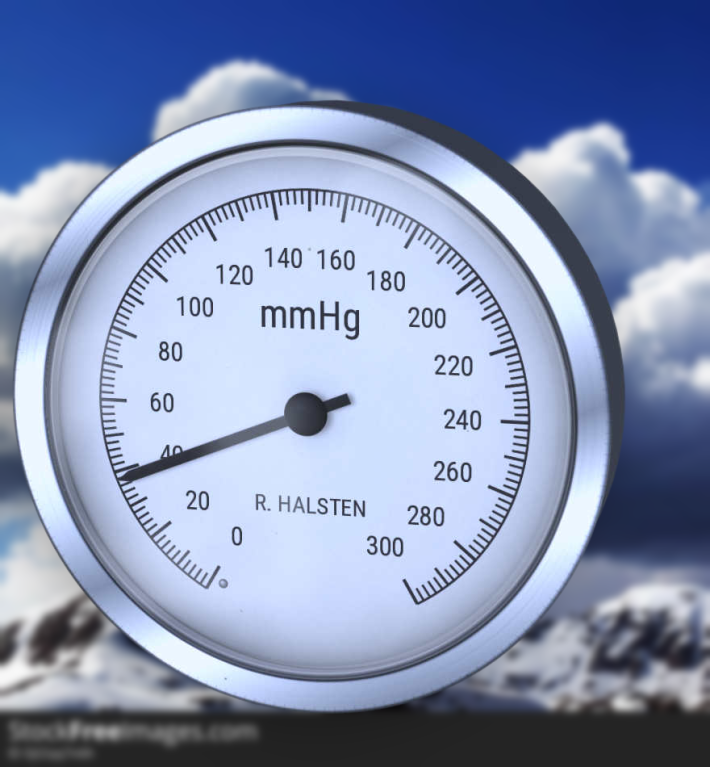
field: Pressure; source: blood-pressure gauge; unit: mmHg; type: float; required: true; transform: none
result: 38 mmHg
